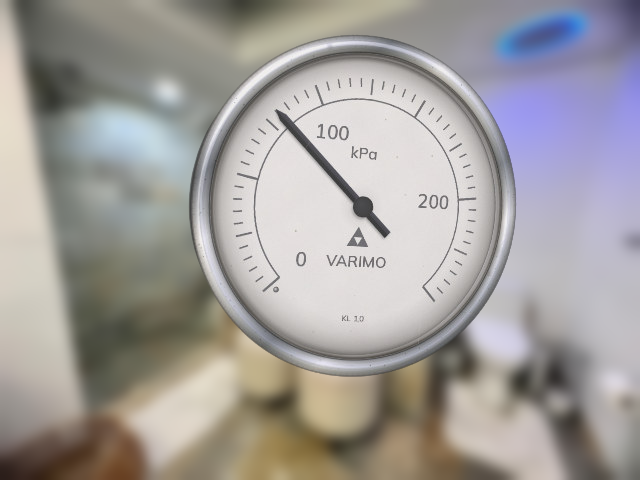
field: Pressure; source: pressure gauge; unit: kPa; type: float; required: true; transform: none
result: 80 kPa
